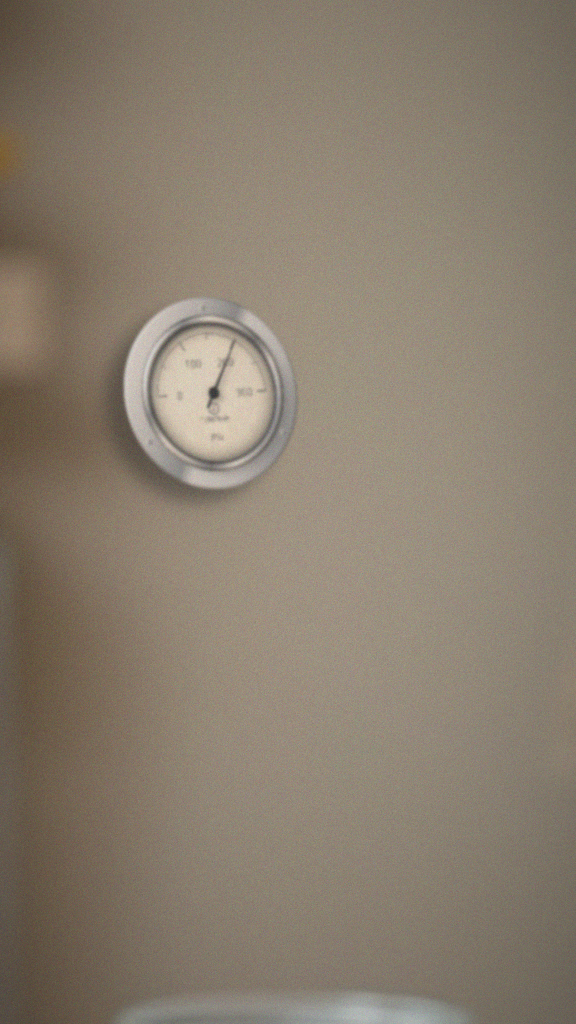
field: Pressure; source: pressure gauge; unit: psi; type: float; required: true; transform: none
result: 200 psi
